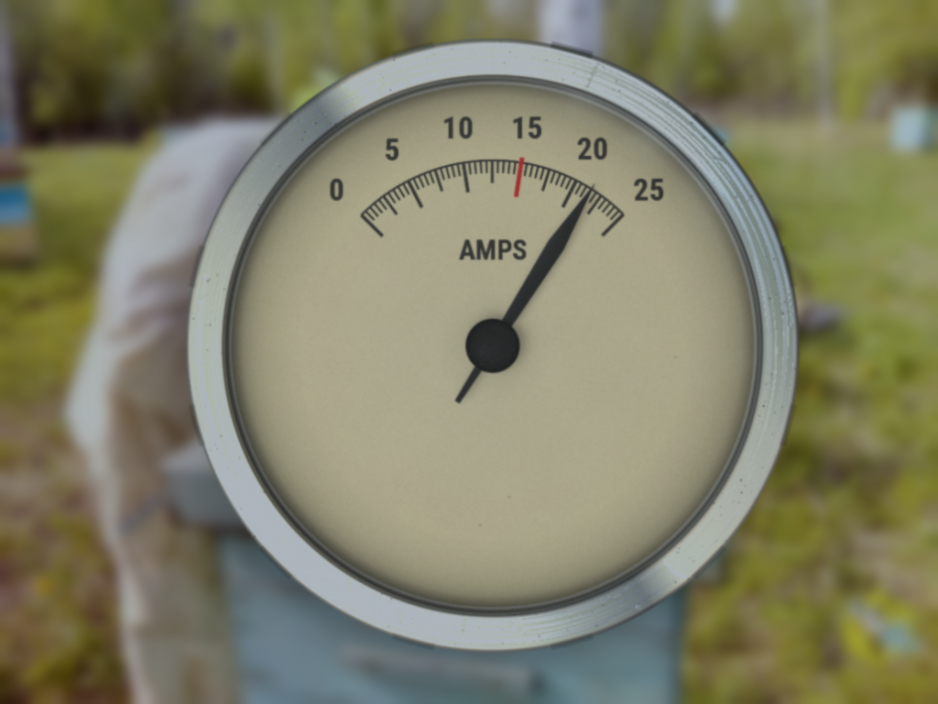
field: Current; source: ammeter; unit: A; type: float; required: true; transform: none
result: 21.5 A
